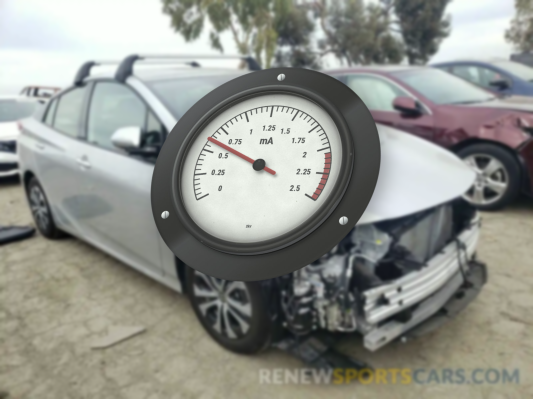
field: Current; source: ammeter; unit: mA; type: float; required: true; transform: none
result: 0.6 mA
